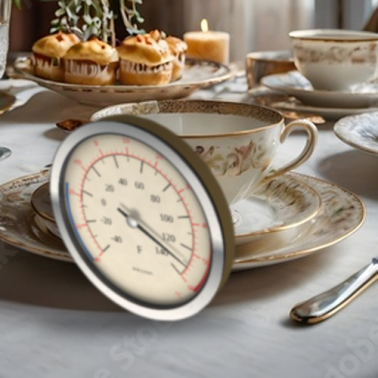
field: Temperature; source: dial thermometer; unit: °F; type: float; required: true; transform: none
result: 130 °F
